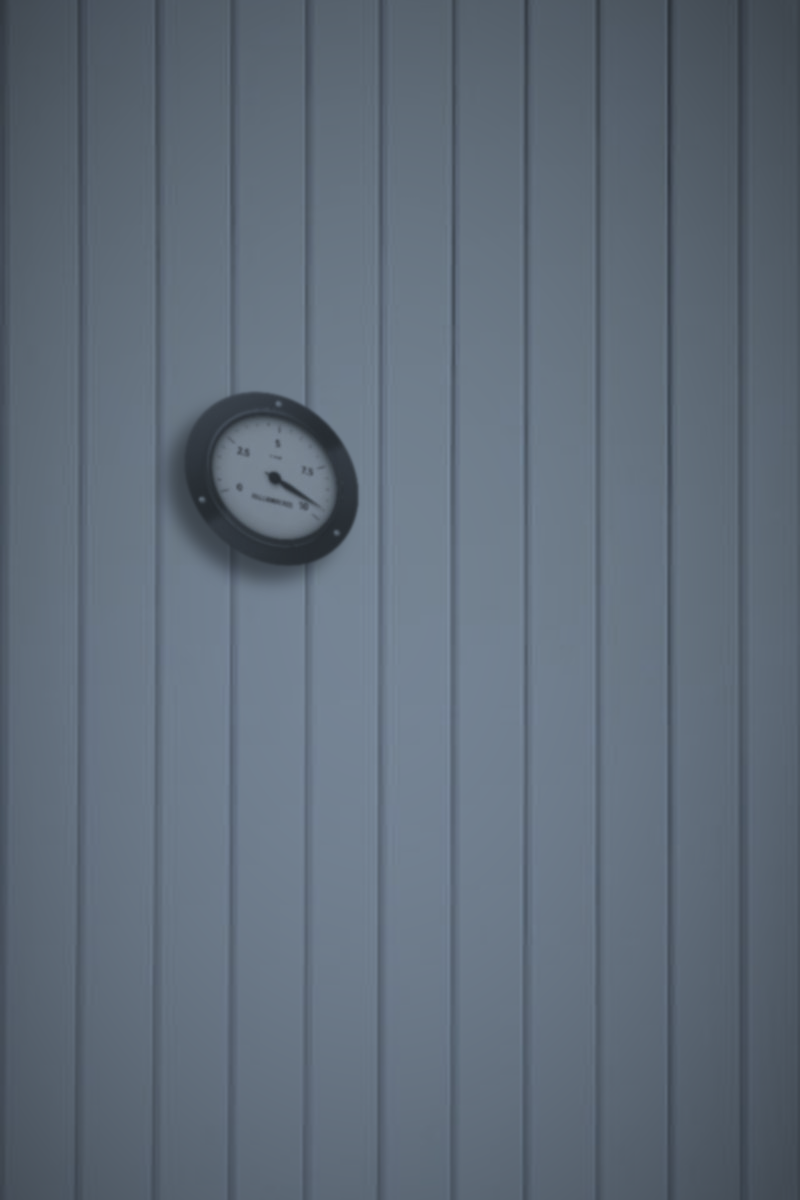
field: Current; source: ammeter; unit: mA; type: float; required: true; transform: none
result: 9.5 mA
